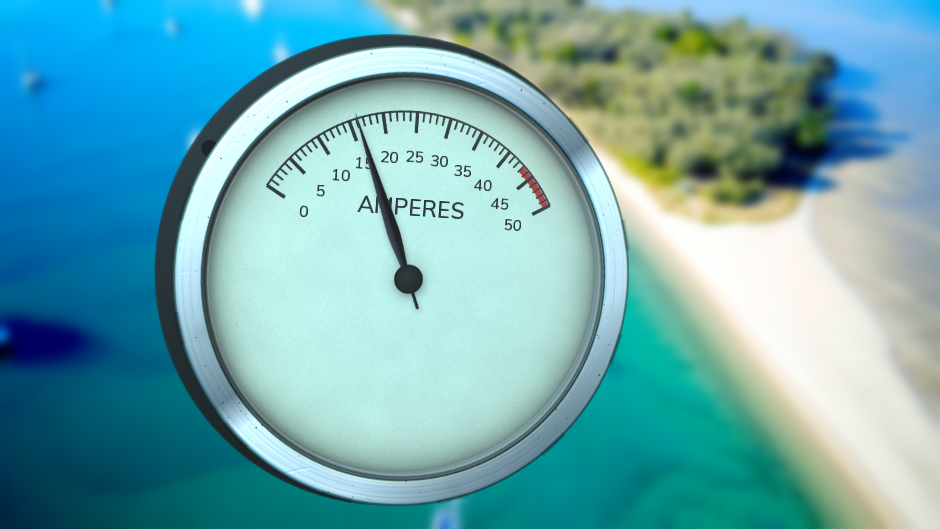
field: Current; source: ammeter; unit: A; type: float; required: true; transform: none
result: 16 A
